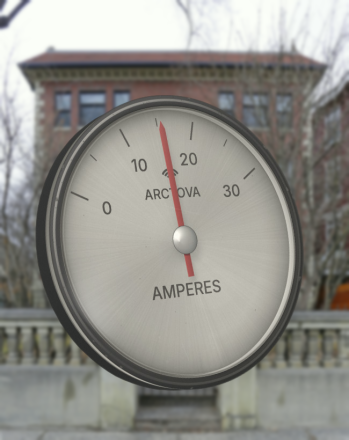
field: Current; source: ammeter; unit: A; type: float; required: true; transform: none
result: 15 A
